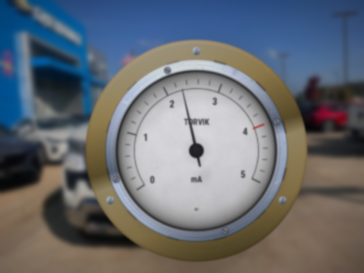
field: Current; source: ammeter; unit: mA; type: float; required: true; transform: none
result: 2.3 mA
